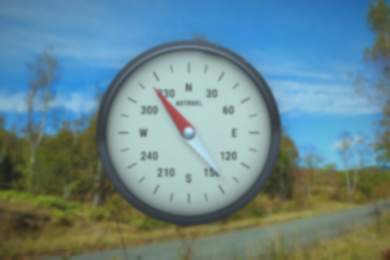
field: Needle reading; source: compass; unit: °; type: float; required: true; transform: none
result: 322.5 °
